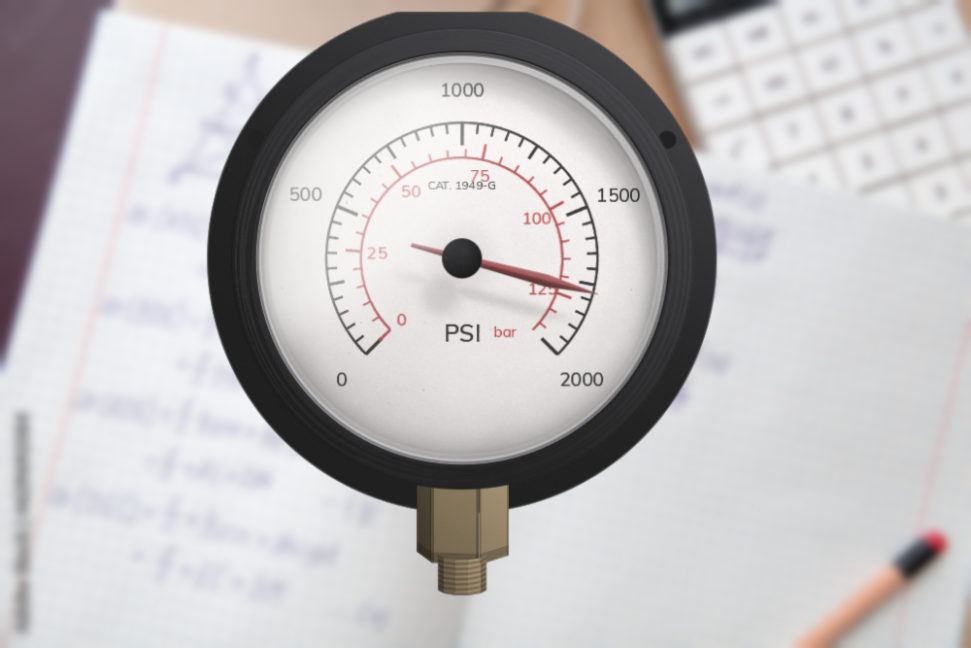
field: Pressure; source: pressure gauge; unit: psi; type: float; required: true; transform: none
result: 1775 psi
